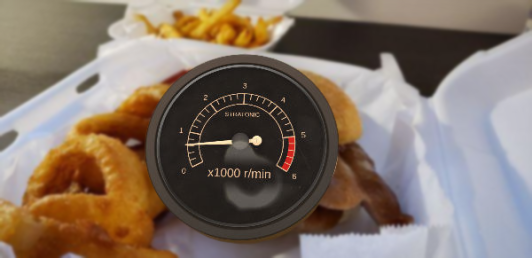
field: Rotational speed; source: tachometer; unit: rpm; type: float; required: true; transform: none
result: 600 rpm
